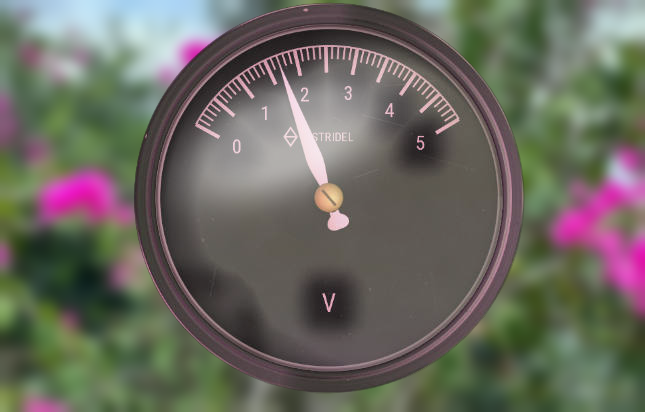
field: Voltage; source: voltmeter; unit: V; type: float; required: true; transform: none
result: 1.7 V
